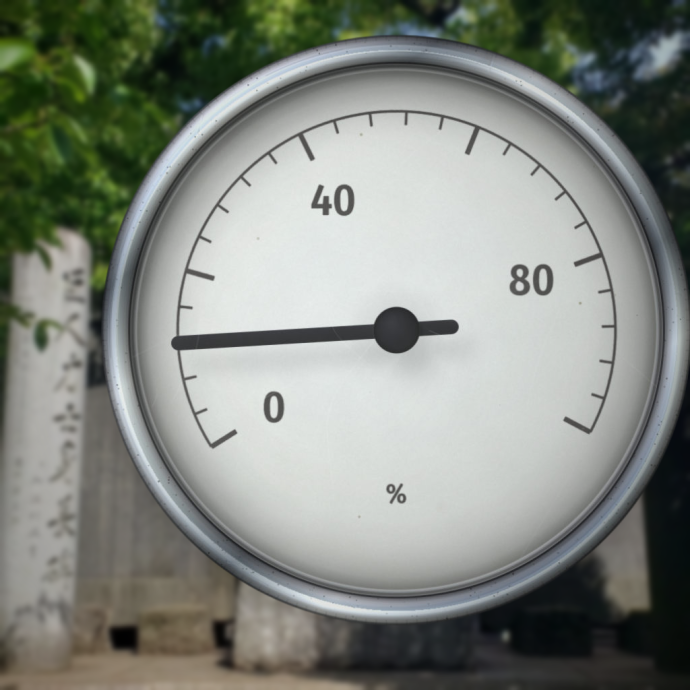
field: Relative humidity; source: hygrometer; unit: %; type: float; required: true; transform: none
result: 12 %
